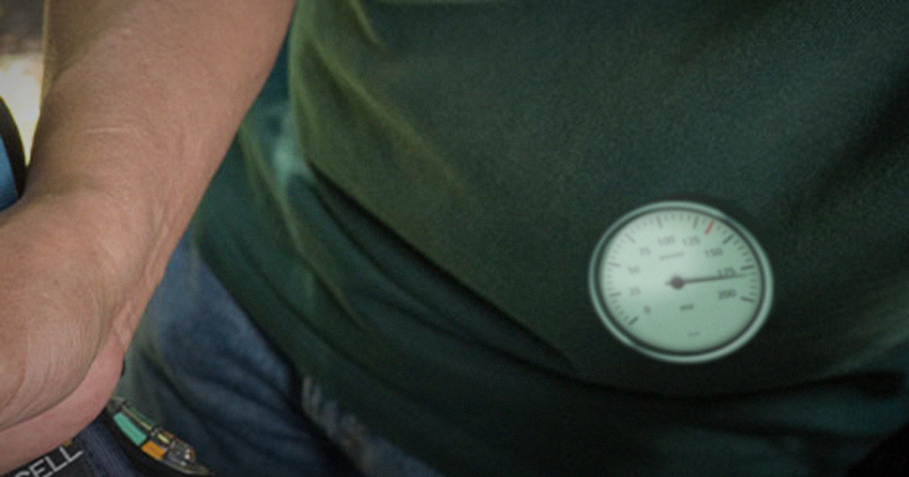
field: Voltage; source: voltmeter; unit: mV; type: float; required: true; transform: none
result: 180 mV
